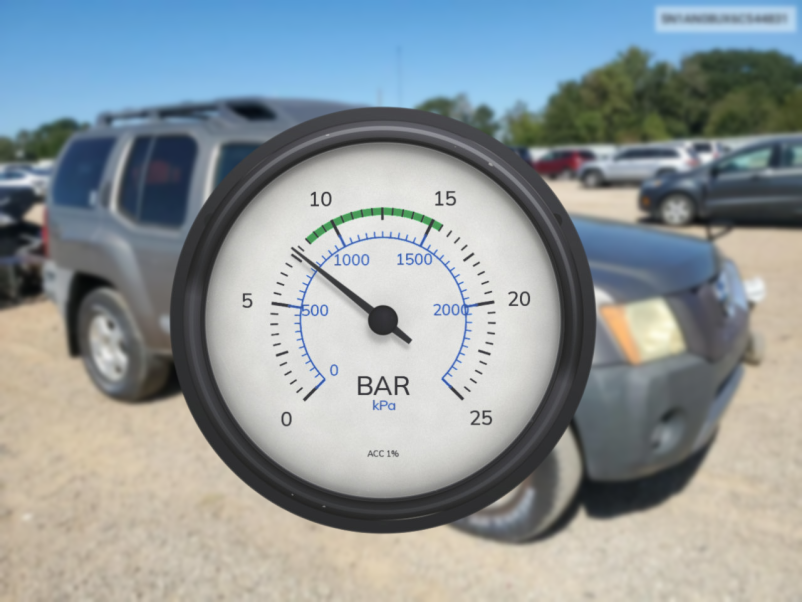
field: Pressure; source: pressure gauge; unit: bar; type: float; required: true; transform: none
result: 7.75 bar
